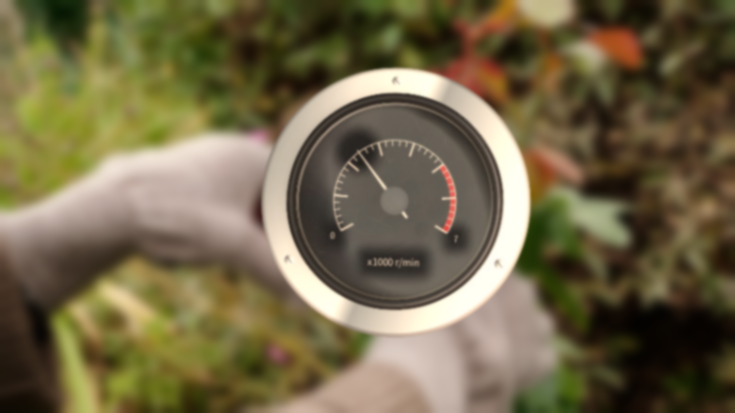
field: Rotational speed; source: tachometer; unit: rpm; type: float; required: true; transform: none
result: 2400 rpm
